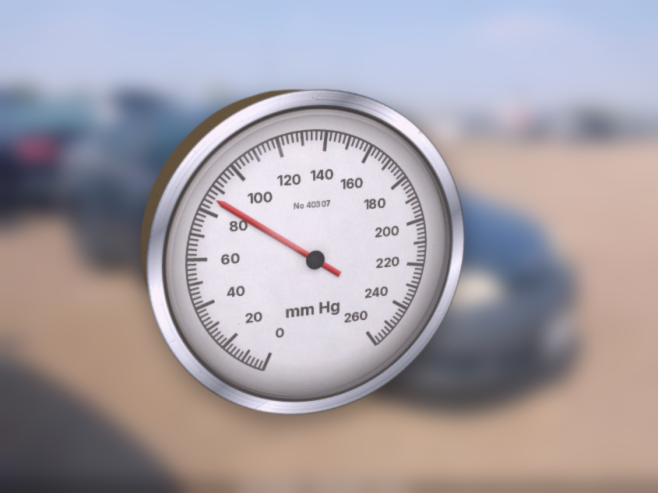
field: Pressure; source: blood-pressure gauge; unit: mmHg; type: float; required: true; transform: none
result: 86 mmHg
